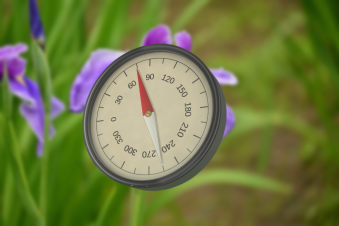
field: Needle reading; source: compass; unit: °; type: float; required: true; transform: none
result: 75 °
